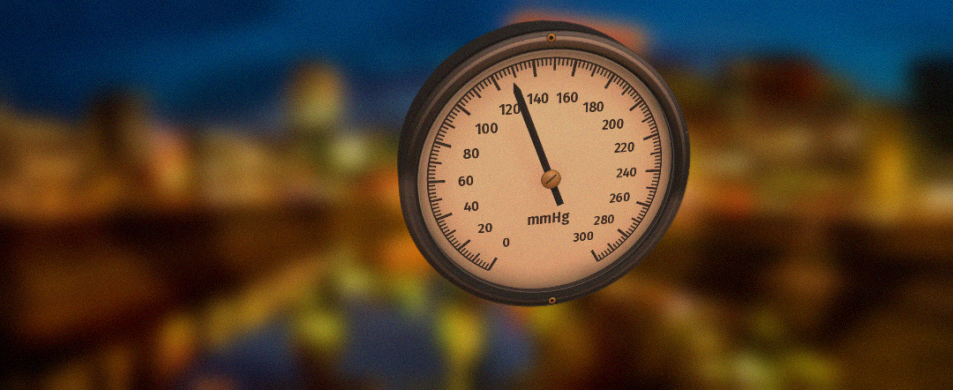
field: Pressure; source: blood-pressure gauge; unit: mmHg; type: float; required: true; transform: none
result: 128 mmHg
